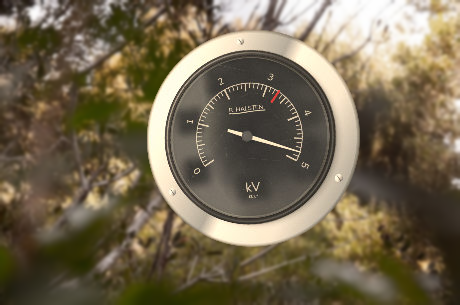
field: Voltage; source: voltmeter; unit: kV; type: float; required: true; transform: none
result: 4.8 kV
